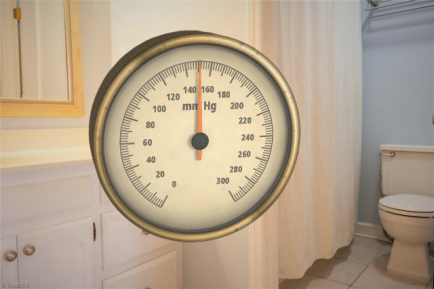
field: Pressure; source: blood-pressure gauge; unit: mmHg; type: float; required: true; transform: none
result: 150 mmHg
